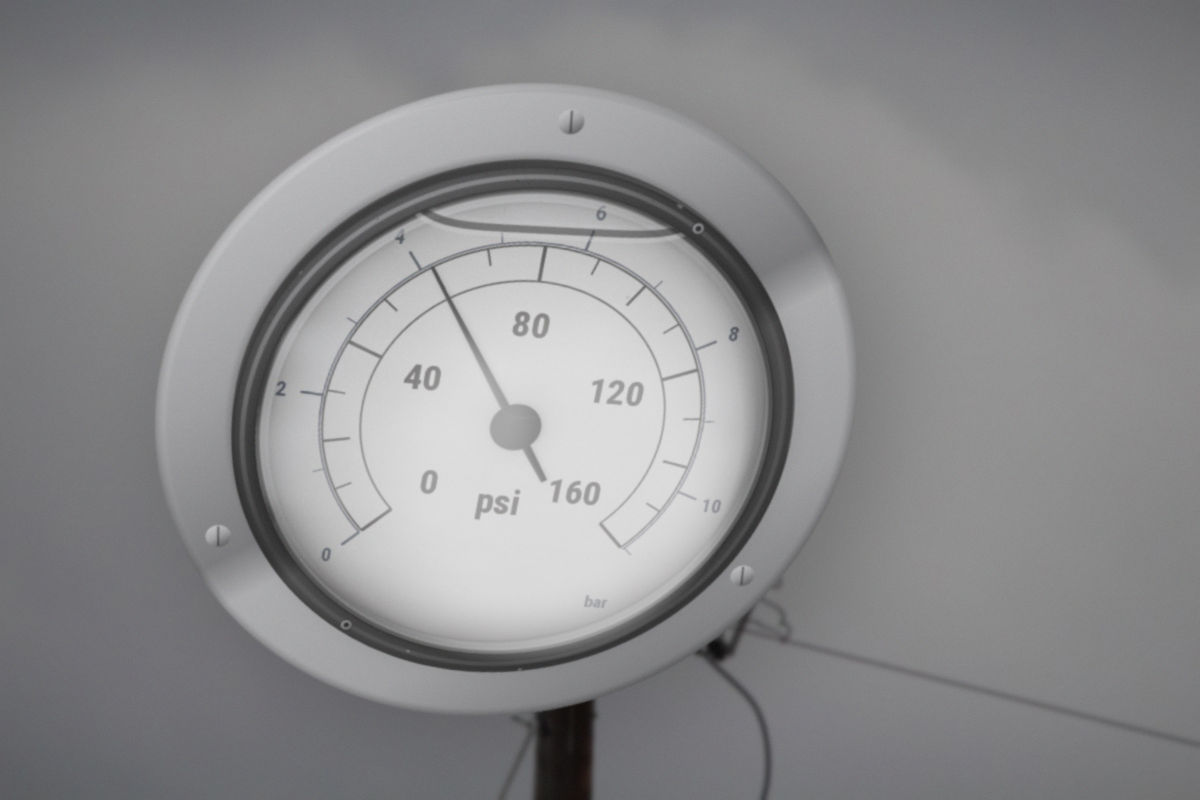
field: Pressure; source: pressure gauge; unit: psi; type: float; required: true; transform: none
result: 60 psi
